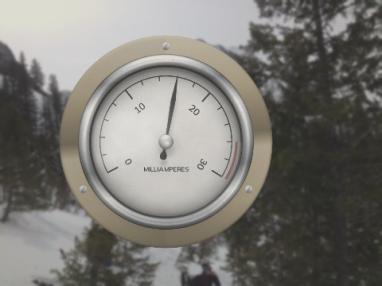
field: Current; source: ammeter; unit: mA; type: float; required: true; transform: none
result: 16 mA
